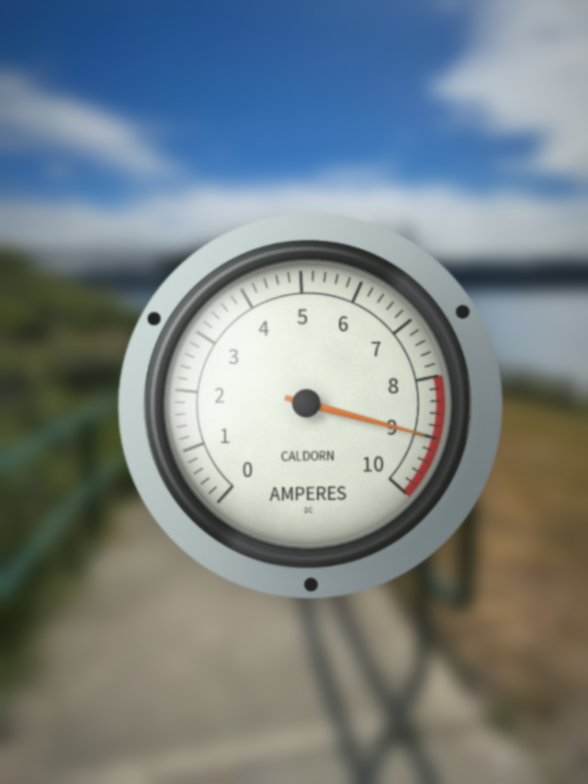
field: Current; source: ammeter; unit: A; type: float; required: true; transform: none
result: 9 A
